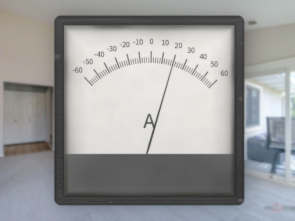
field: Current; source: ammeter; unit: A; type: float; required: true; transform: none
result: 20 A
